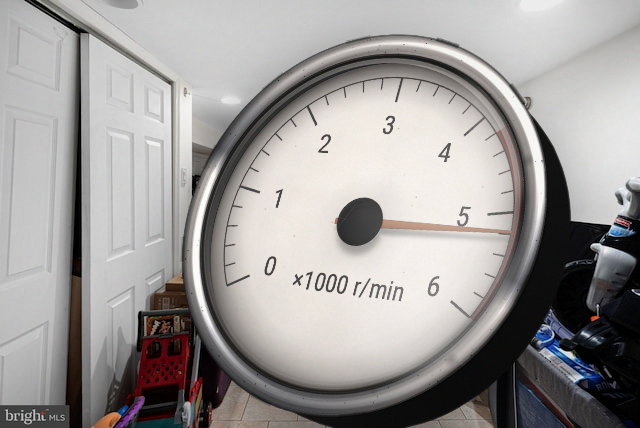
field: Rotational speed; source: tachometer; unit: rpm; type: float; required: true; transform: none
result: 5200 rpm
